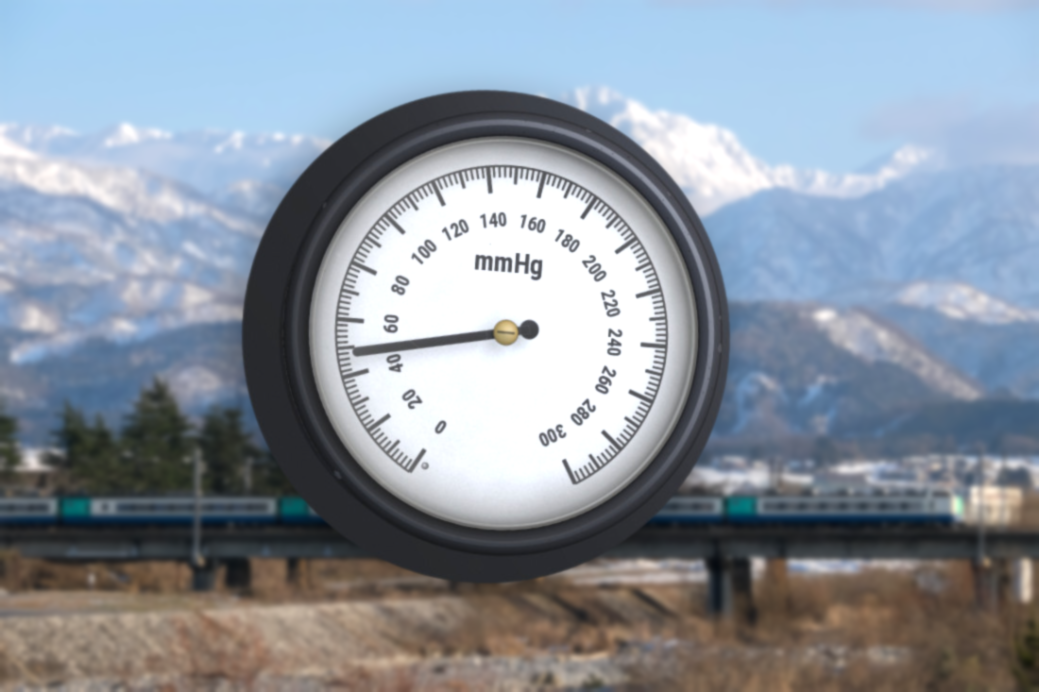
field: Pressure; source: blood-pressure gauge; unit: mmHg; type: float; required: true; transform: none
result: 48 mmHg
